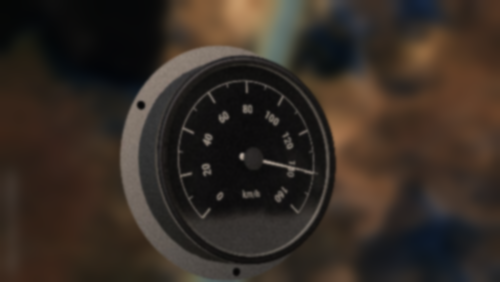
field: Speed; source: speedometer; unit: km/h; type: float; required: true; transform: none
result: 140 km/h
